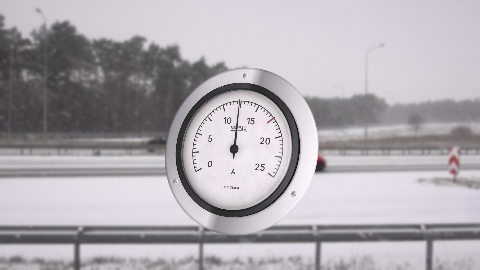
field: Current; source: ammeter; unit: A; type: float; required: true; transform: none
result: 12.5 A
